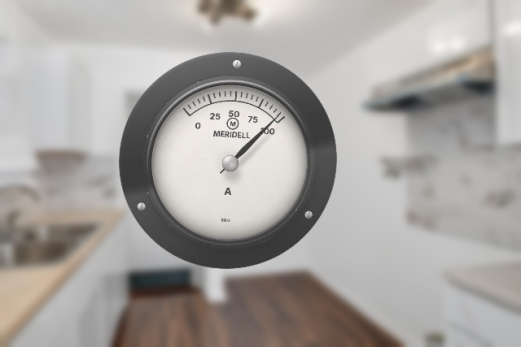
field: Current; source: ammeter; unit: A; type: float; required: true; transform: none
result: 95 A
